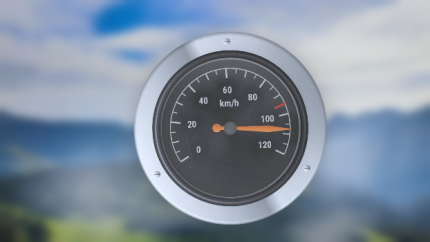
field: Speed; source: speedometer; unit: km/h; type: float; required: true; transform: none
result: 107.5 km/h
